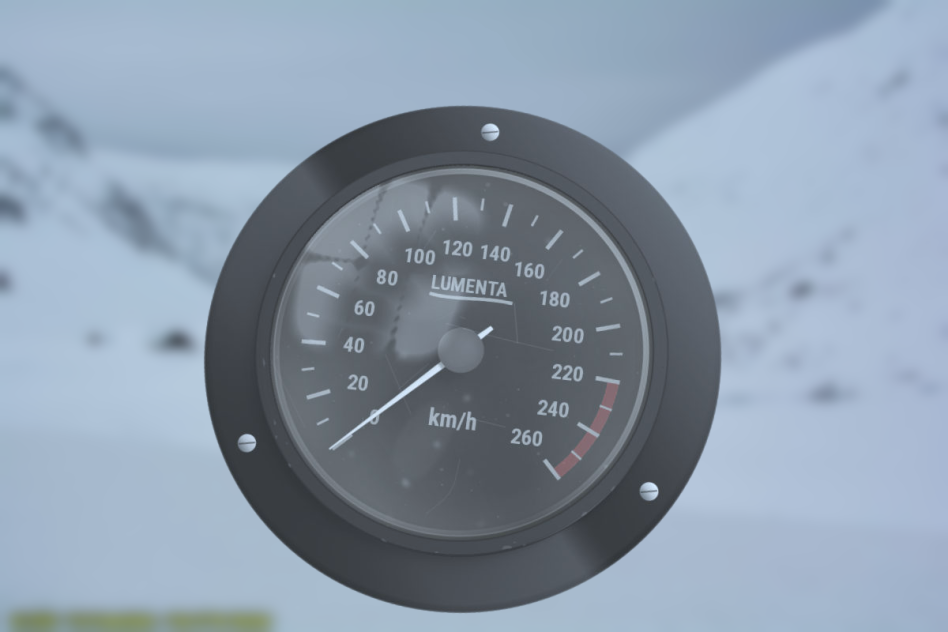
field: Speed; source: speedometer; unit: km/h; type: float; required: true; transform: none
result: 0 km/h
